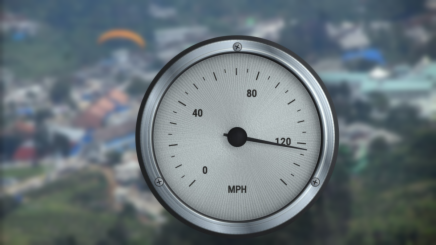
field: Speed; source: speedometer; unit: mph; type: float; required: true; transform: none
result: 122.5 mph
